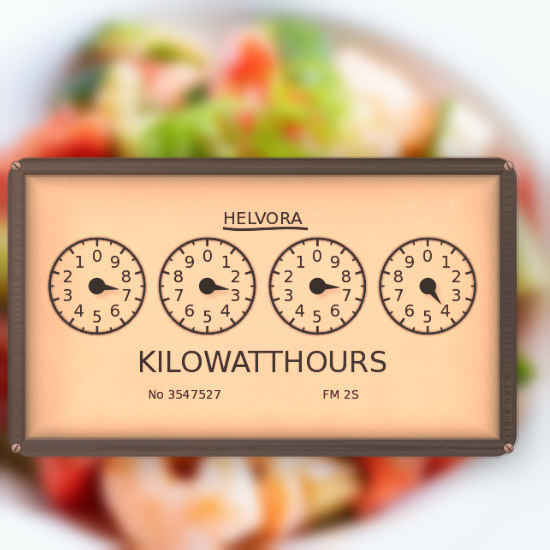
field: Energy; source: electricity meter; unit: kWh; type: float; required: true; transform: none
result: 7274 kWh
